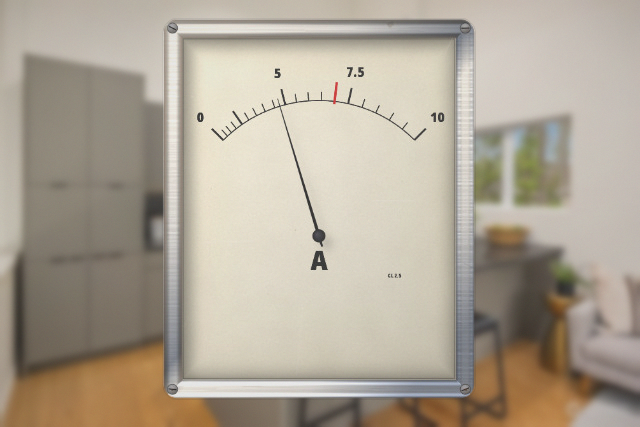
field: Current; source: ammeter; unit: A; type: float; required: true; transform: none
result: 4.75 A
